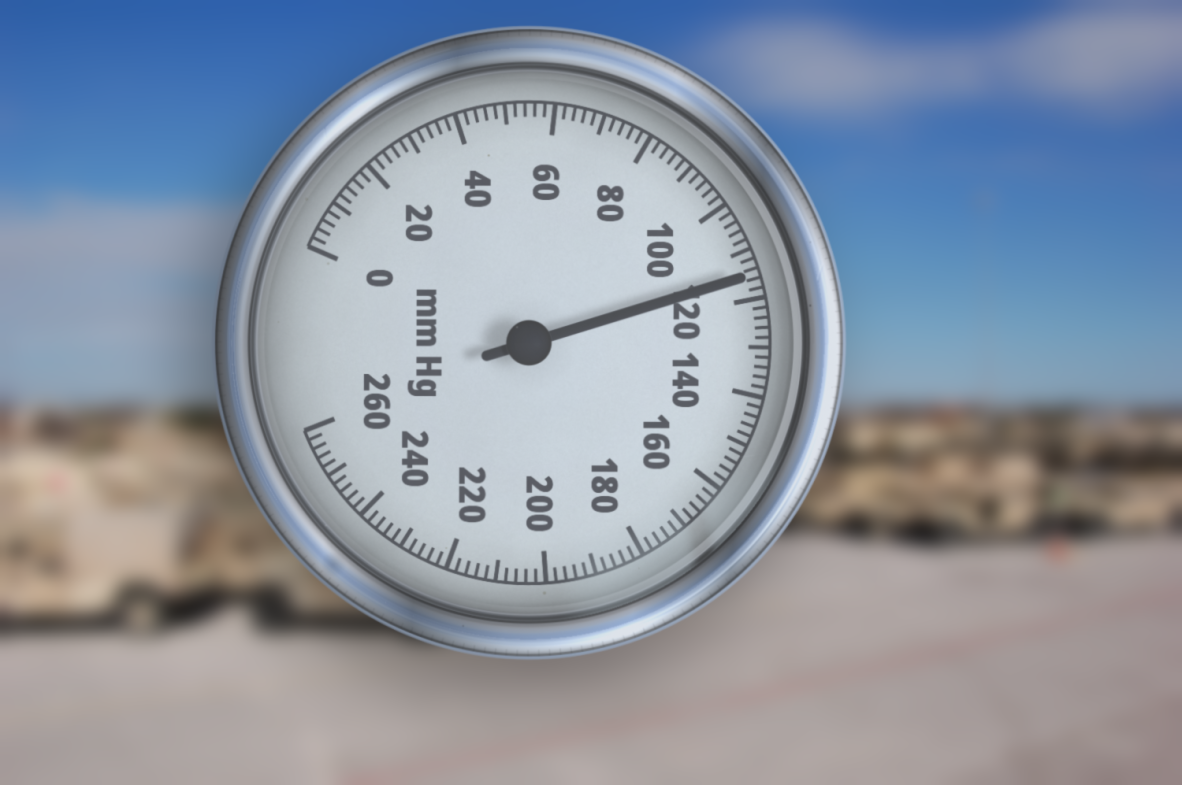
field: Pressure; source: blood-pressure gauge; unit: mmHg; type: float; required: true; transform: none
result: 115 mmHg
